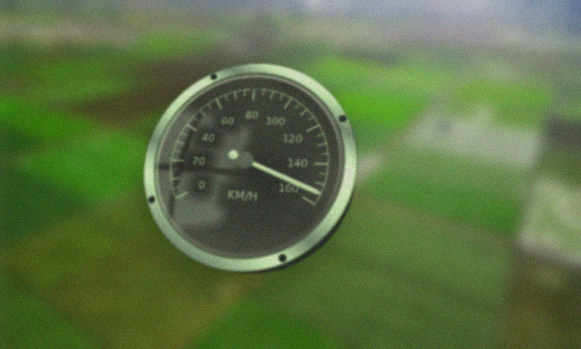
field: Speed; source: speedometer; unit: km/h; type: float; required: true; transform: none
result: 155 km/h
